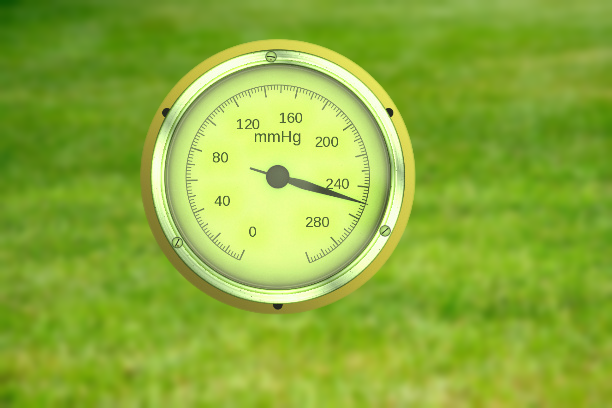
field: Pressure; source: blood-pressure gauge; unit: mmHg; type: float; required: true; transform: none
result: 250 mmHg
